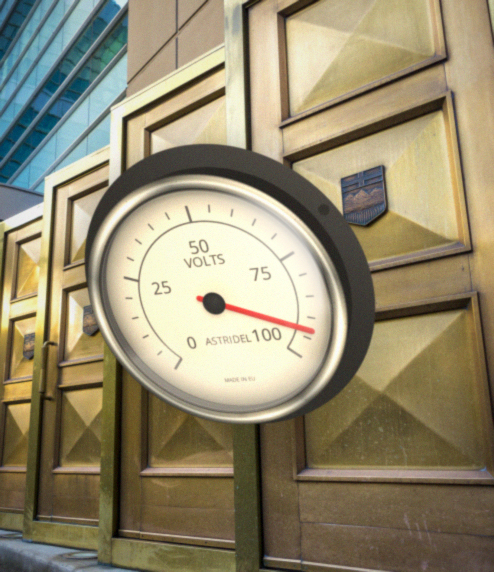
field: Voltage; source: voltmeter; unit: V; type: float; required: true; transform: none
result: 92.5 V
